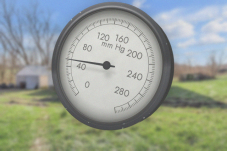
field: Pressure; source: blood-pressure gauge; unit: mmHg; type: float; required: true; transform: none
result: 50 mmHg
